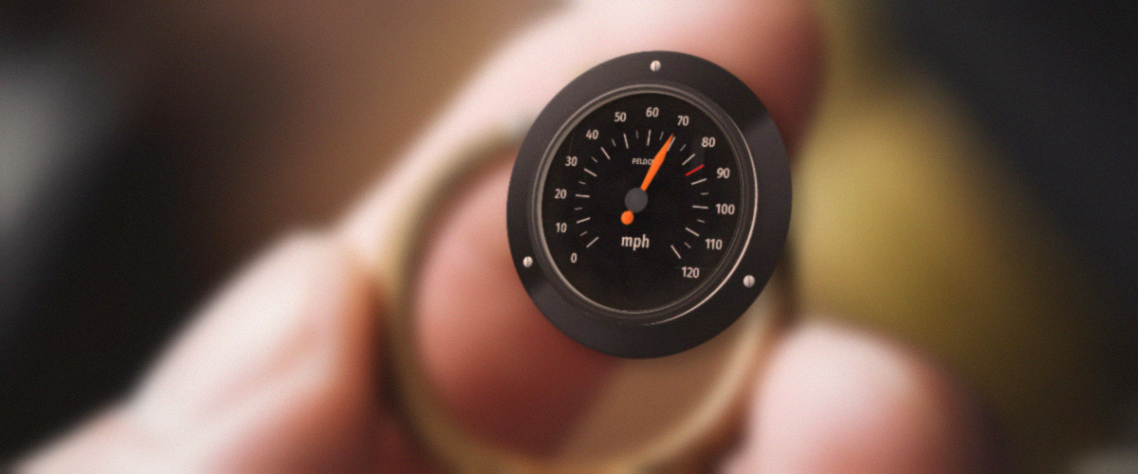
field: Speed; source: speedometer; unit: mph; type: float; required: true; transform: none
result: 70 mph
